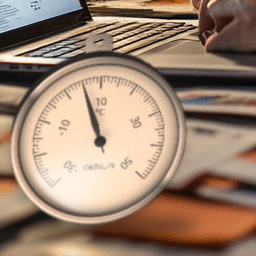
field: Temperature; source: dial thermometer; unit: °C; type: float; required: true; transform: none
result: 5 °C
